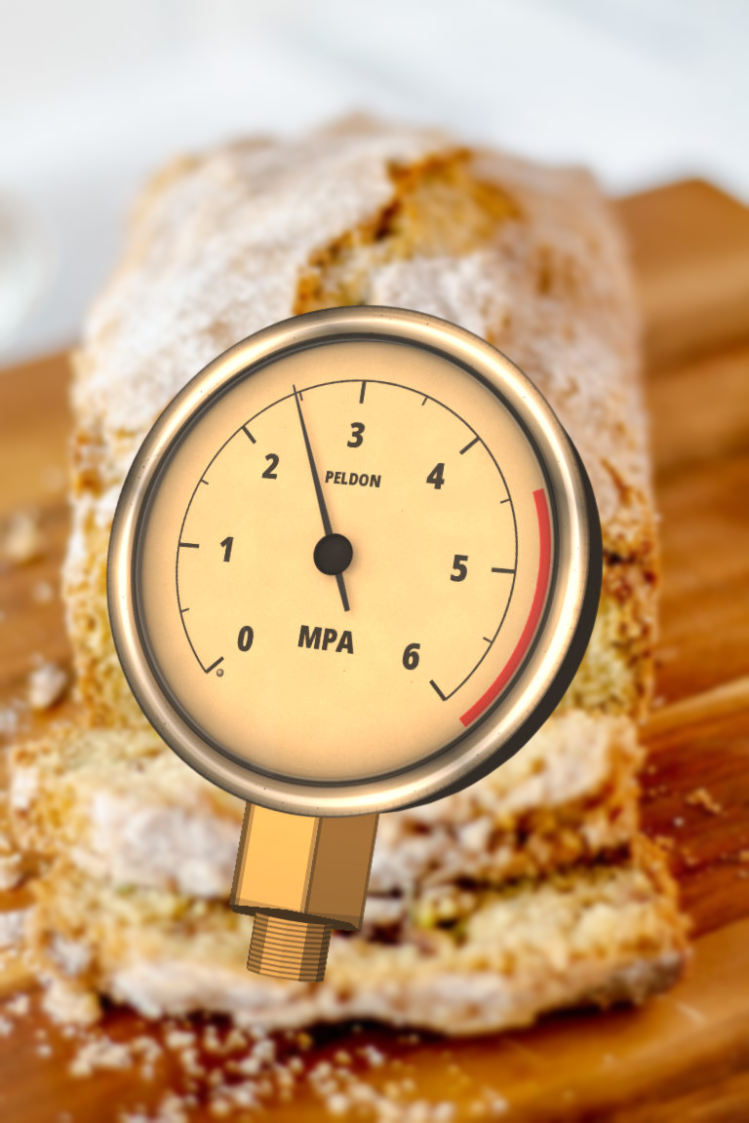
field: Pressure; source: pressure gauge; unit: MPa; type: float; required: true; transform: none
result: 2.5 MPa
